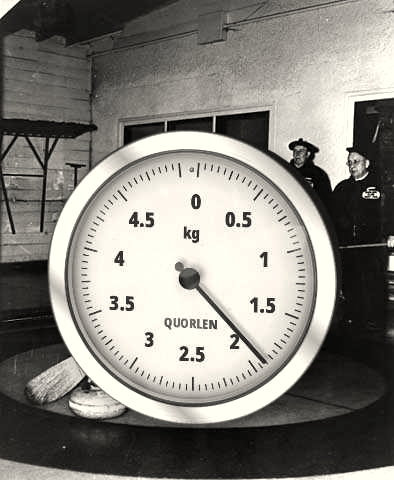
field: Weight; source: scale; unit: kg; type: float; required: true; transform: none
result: 1.9 kg
